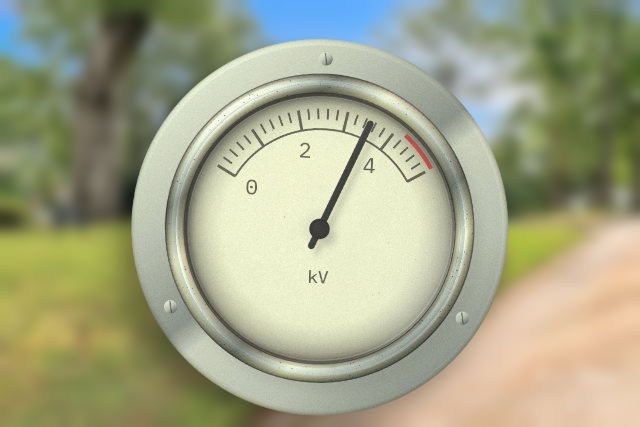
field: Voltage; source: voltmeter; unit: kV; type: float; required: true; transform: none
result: 3.5 kV
